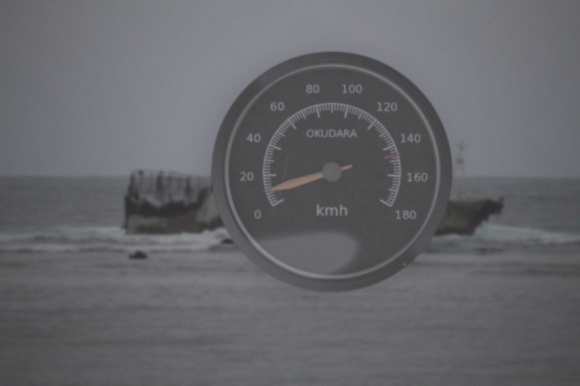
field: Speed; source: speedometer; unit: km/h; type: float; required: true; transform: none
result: 10 km/h
